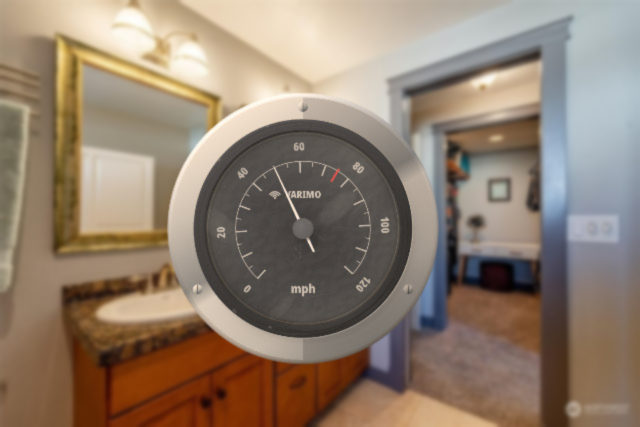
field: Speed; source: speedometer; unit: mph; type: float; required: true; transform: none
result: 50 mph
